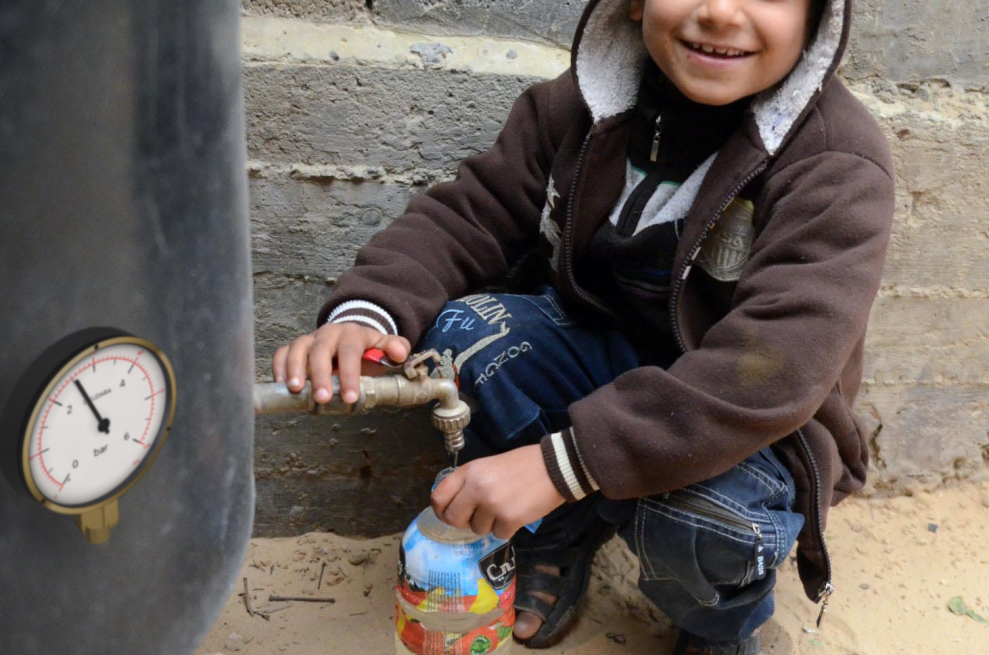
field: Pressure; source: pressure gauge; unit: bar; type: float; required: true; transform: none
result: 2.5 bar
